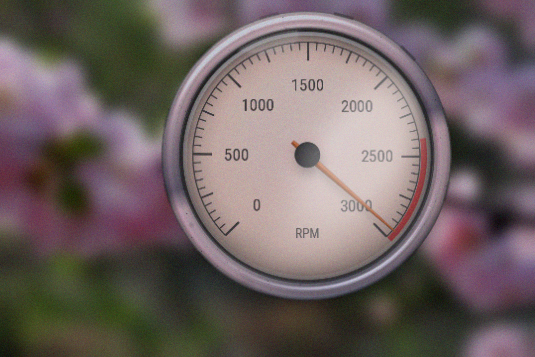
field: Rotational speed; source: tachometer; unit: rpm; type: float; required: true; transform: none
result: 2950 rpm
